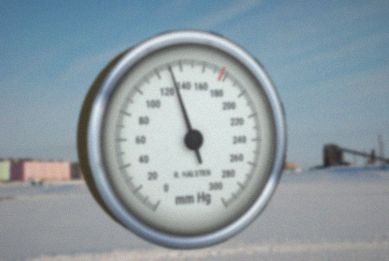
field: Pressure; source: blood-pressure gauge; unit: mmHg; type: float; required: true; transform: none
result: 130 mmHg
